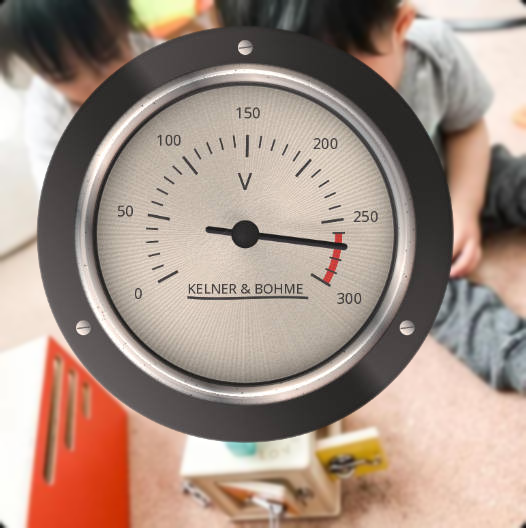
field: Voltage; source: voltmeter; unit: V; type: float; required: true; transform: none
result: 270 V
